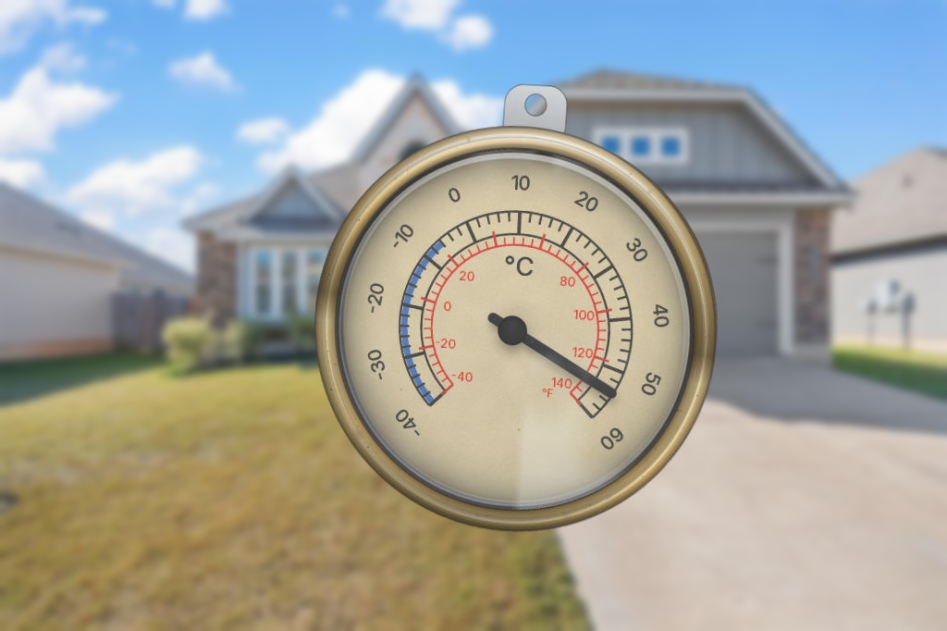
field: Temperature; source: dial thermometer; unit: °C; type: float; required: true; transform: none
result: 54 °C
